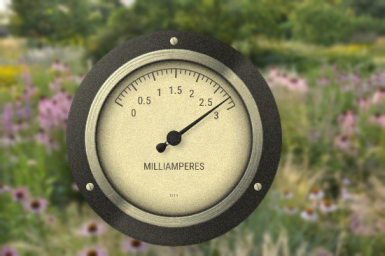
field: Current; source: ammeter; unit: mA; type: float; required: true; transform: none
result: 2.8 mA
